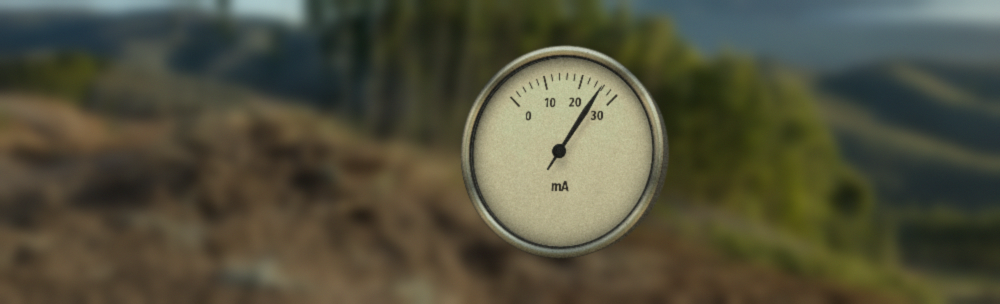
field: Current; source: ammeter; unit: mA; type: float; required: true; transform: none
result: 26 mA
